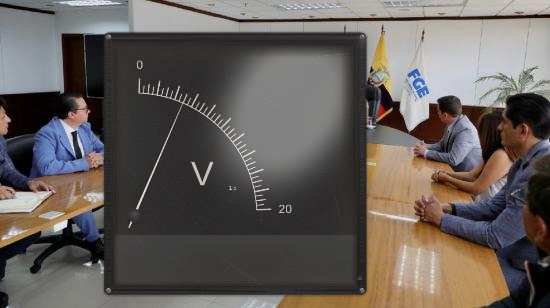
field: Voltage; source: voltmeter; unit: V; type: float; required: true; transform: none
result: 5 V
